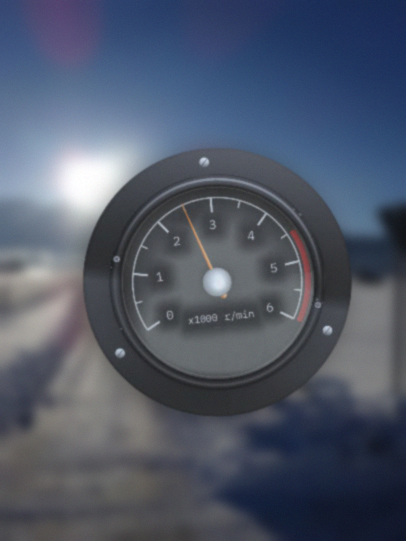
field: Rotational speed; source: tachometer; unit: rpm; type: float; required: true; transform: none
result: 2500 rpm
